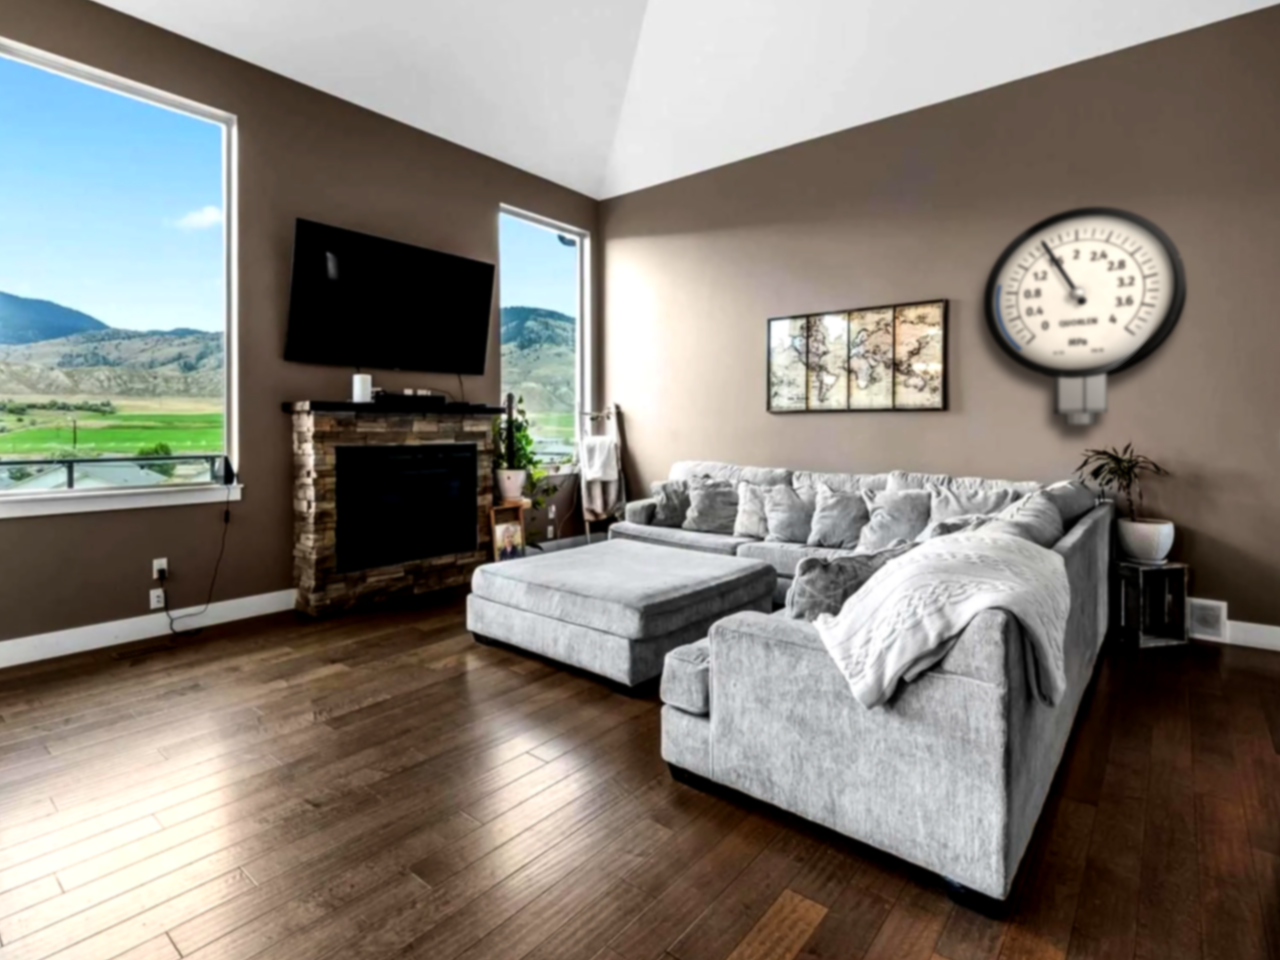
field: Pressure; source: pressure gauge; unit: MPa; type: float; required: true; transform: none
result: 1.6 MPa
